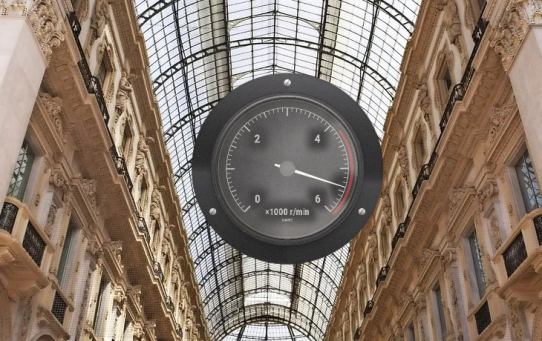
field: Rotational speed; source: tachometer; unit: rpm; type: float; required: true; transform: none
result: 5400 rpm
